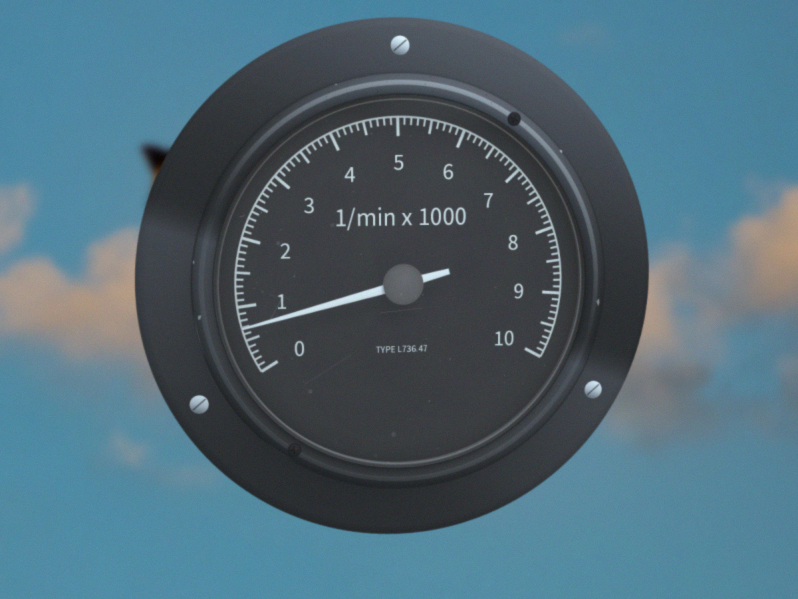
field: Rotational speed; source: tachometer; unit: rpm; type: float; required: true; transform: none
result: 700 rpm
